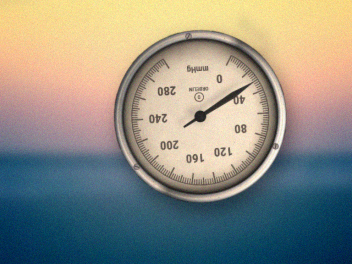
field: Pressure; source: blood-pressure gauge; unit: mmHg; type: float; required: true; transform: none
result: 30 mmHg
